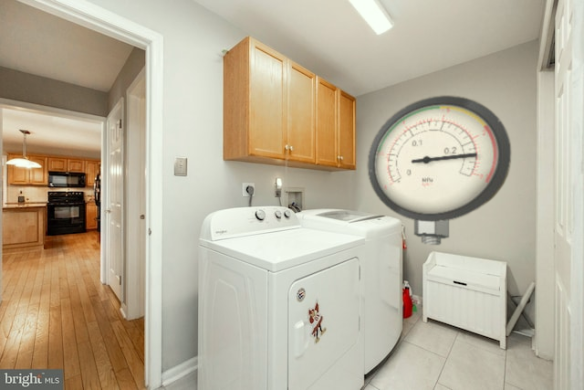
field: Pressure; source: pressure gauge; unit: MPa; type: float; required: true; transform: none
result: 0.22 MPa
